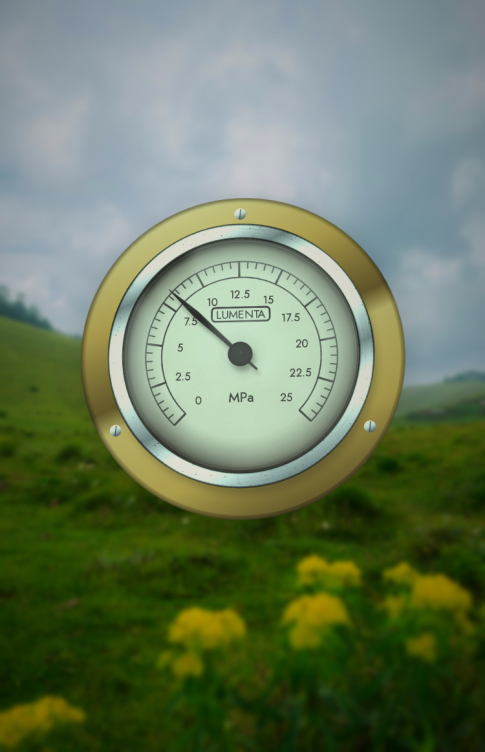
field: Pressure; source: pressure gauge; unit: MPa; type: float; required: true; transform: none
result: 8.25 MPa
